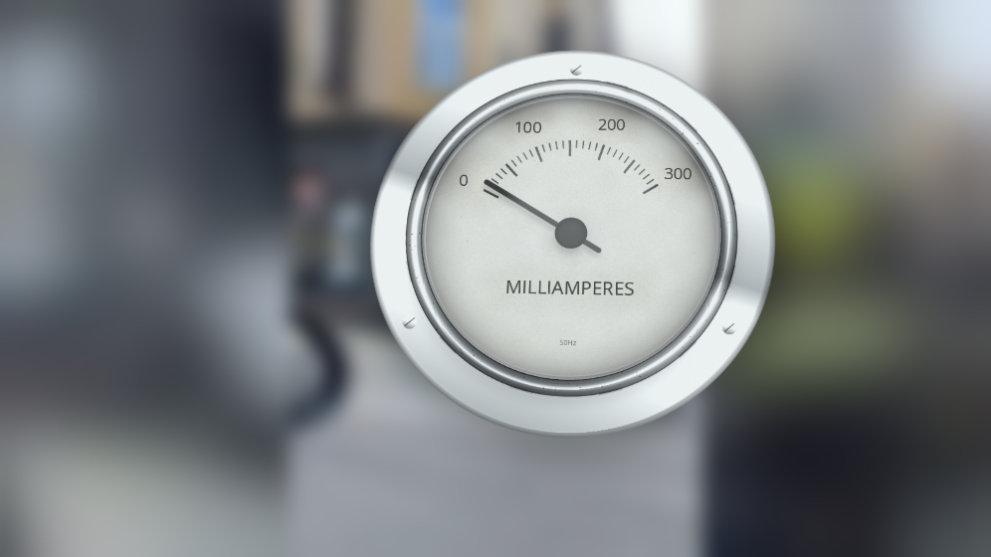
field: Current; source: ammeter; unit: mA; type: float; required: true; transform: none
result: 10 mA
